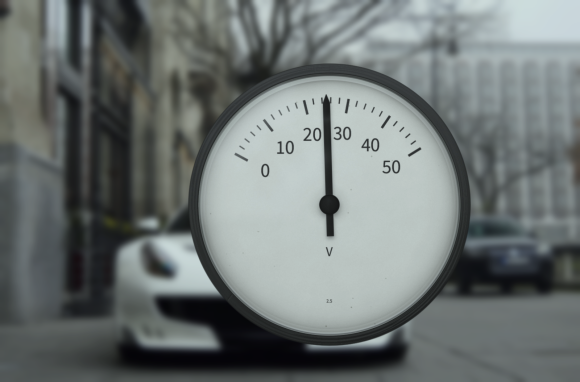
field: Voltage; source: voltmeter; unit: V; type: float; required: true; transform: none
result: 25 V
